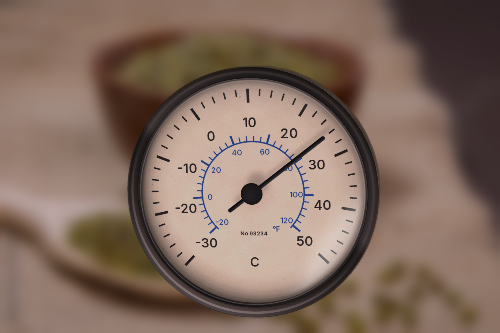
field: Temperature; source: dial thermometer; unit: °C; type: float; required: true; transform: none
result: 26 °C
